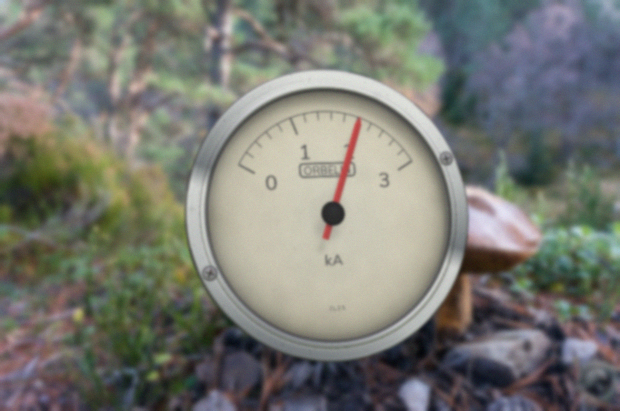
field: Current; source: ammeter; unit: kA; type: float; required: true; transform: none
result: 2 kA
